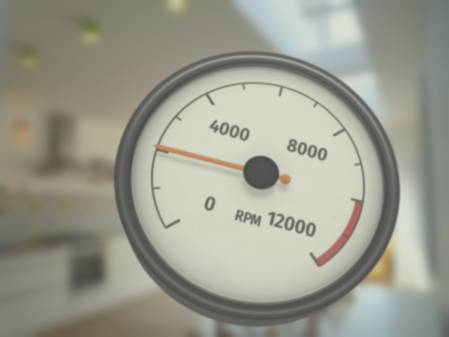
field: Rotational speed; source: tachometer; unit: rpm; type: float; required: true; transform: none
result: 2000 rpm
